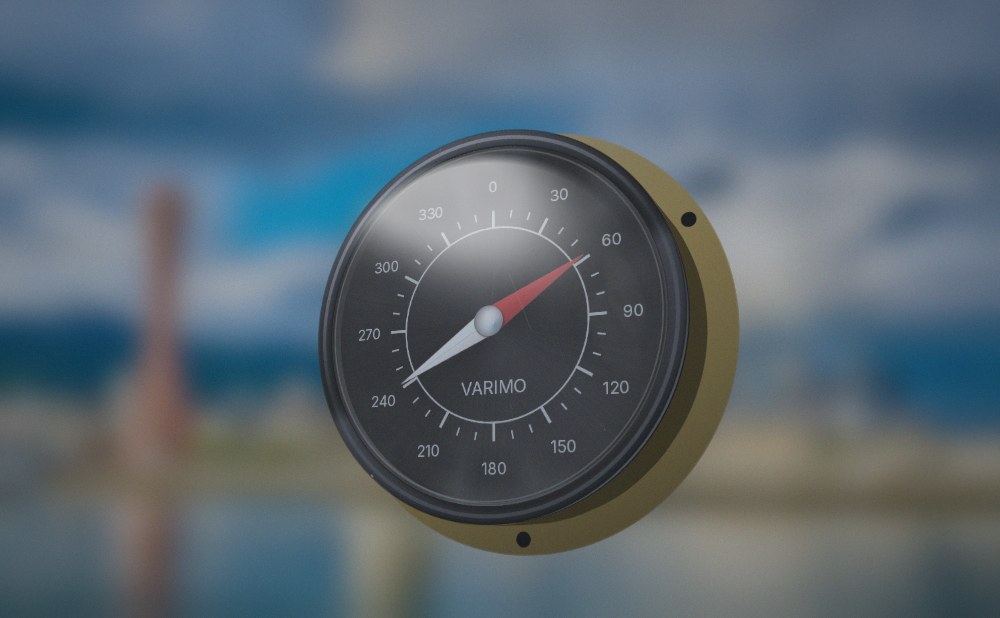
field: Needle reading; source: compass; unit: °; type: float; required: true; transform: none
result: 60 °
